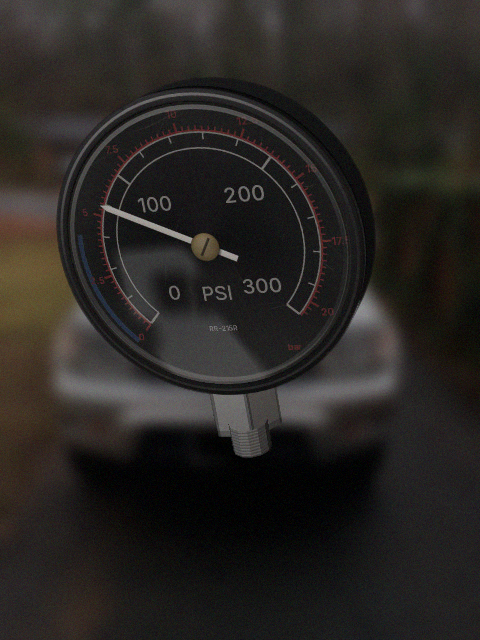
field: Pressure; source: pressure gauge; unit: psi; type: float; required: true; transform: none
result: 80 psi
